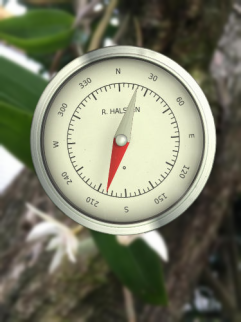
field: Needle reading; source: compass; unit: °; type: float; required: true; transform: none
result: 200 °
